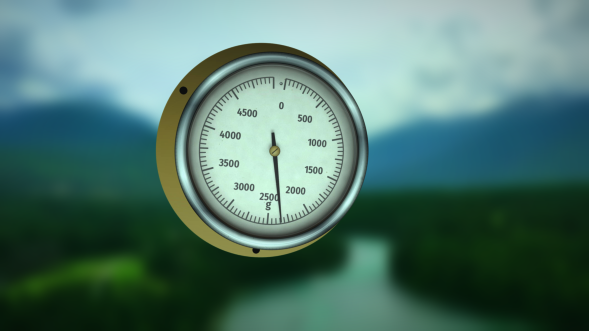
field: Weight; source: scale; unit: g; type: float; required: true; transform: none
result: 2350 g
